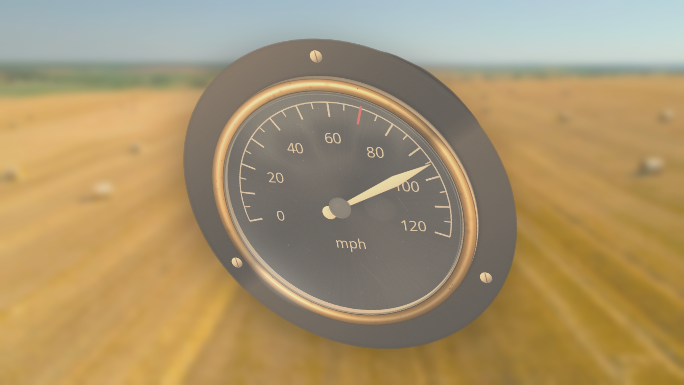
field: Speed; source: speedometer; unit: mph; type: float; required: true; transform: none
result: 95 mph
